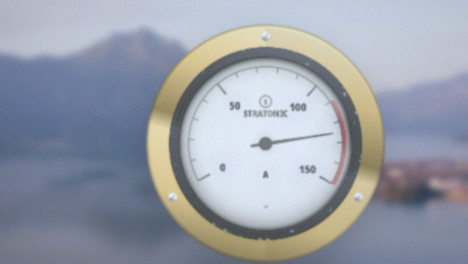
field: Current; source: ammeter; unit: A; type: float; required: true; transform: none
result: 125 A
